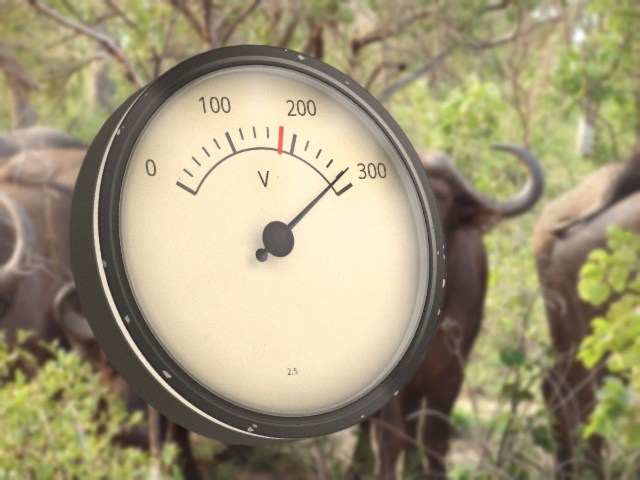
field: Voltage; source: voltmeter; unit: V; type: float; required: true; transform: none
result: 280 V
